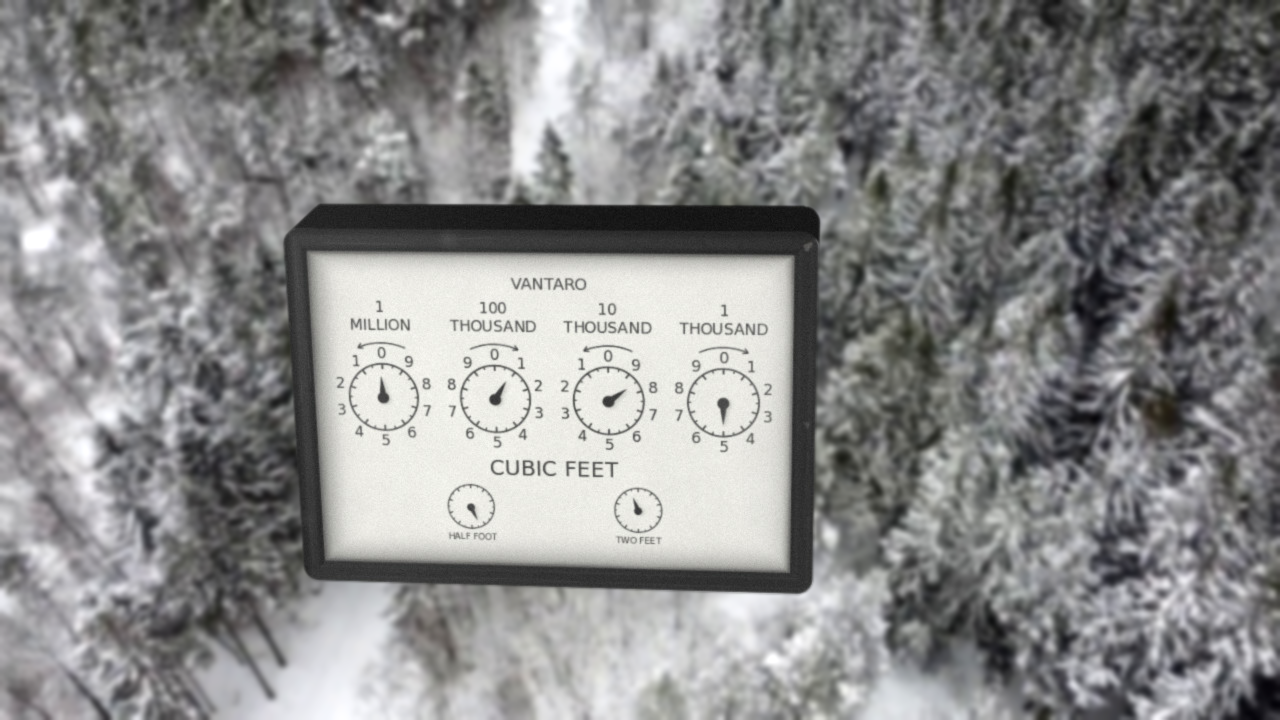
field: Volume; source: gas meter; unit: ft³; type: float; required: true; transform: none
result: 8500 ft³
